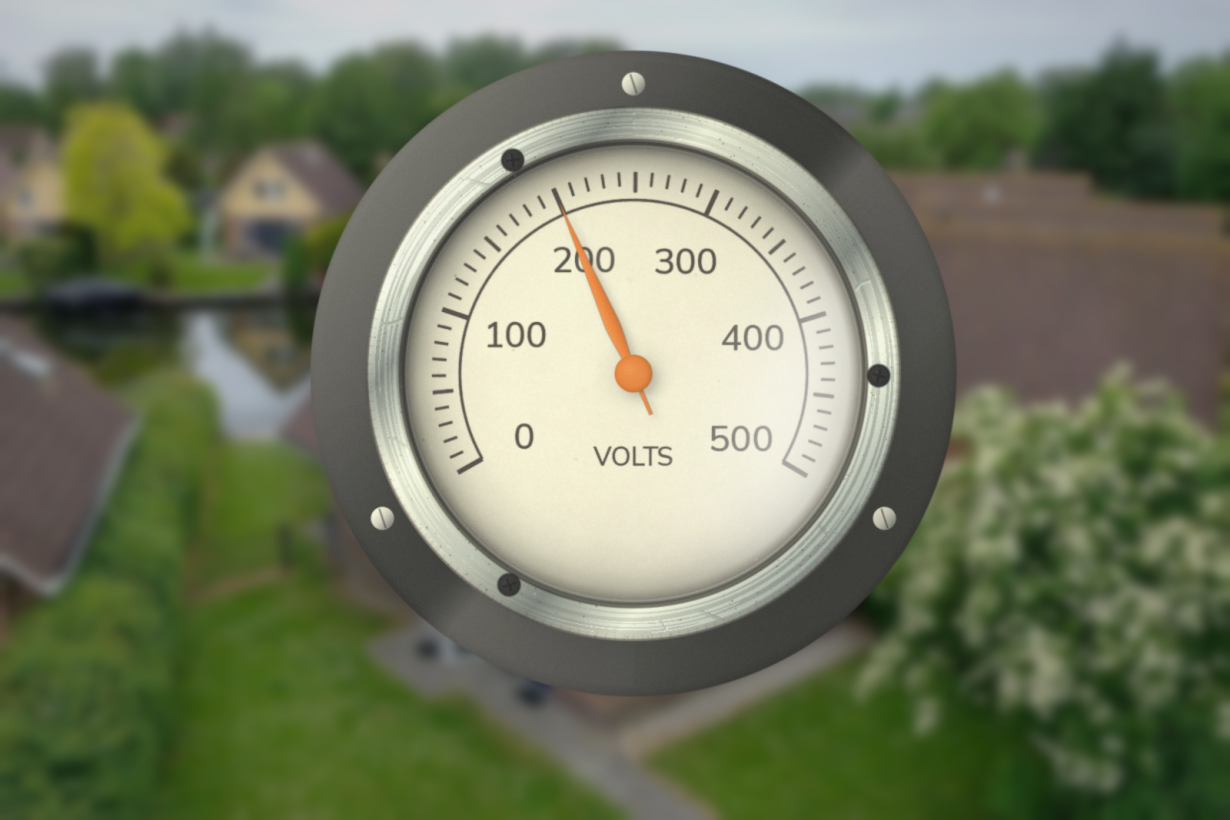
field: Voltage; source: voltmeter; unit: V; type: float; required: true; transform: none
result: 200 V
